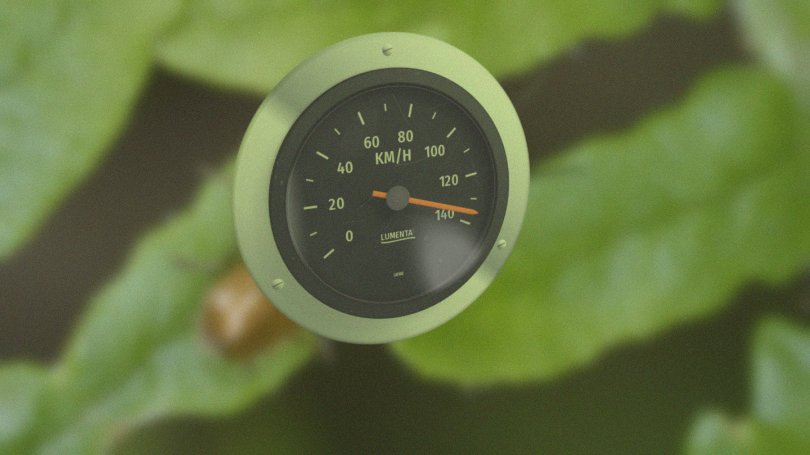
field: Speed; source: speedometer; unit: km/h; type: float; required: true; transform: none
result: 135 km/h
